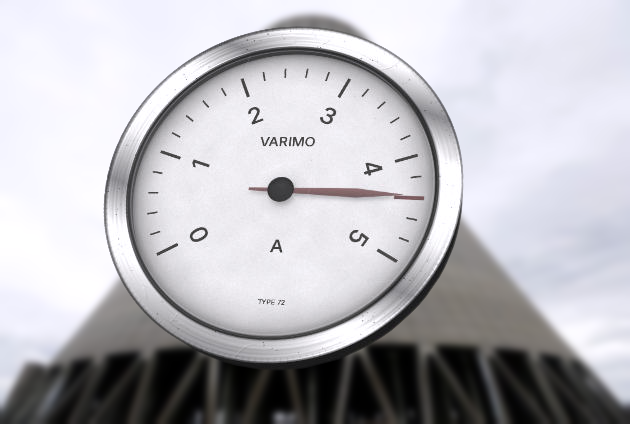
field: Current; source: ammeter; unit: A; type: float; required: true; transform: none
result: 4.4 A
